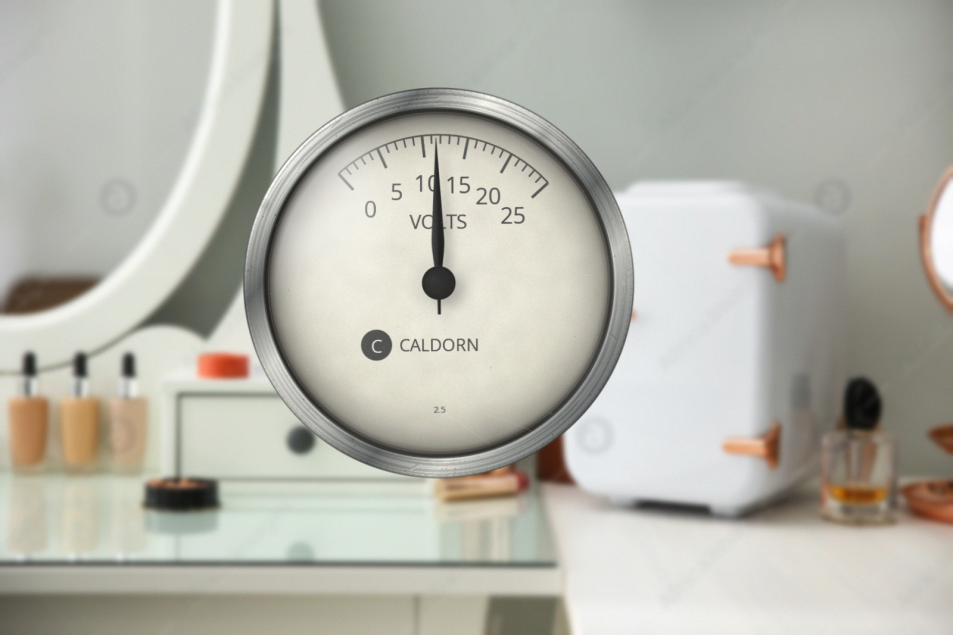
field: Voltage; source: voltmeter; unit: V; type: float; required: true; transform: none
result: 11.5 V
